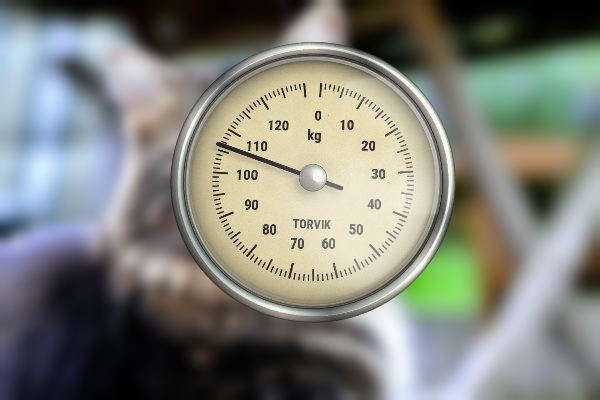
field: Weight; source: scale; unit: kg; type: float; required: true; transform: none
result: 106 kg
